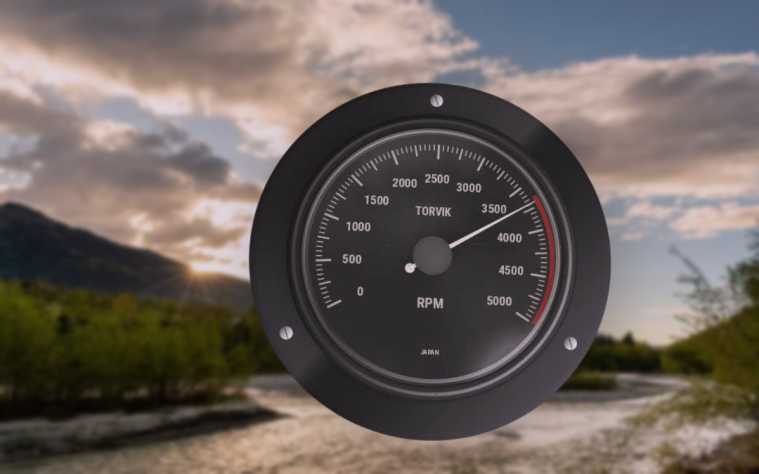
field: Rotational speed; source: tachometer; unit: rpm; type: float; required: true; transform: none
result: 3700 rpm
